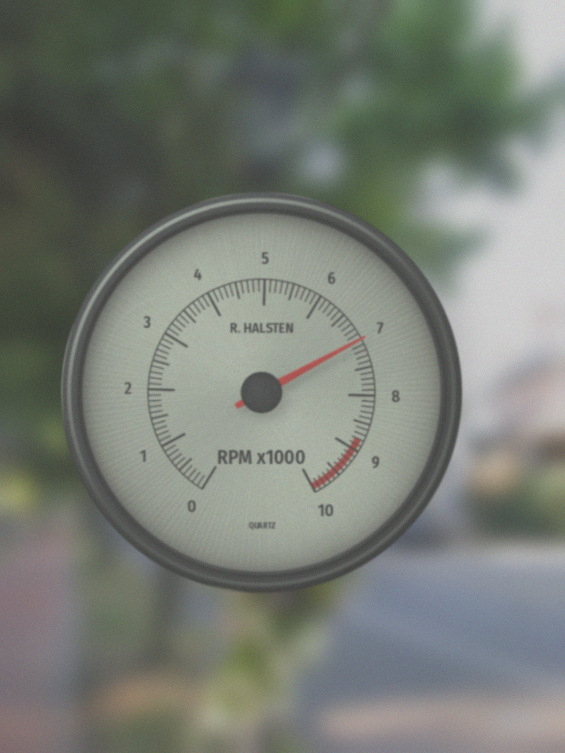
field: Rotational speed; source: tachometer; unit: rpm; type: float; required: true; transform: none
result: 7000 rpm
